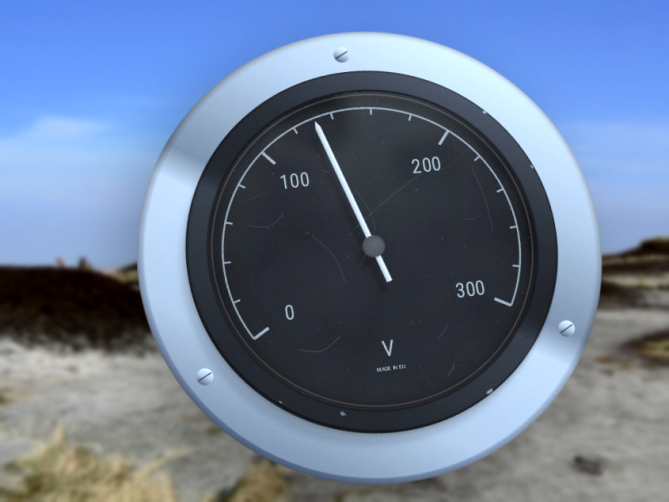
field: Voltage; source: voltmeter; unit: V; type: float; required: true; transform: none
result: 130 V
